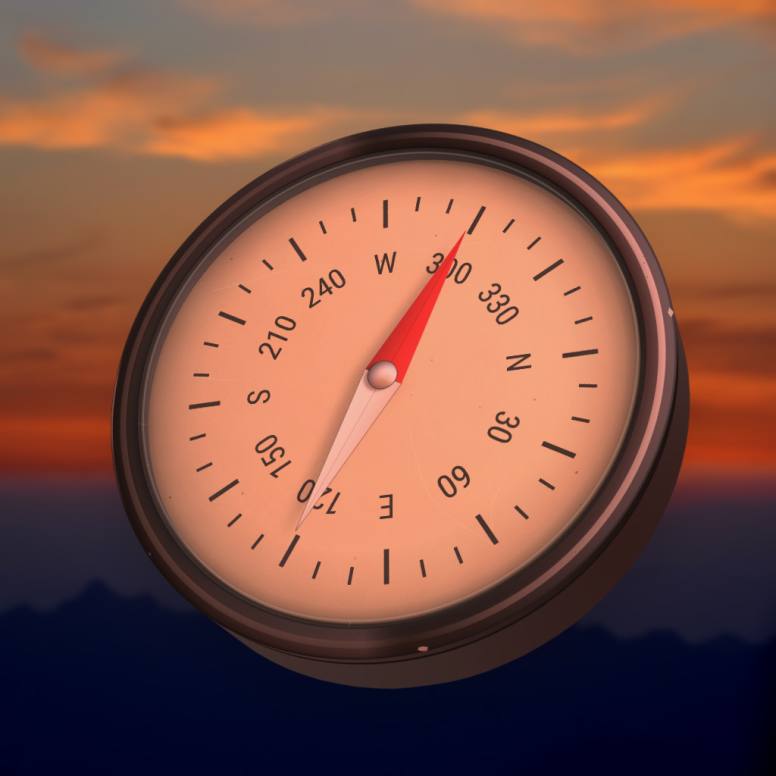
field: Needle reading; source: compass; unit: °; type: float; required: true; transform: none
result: 300 °
